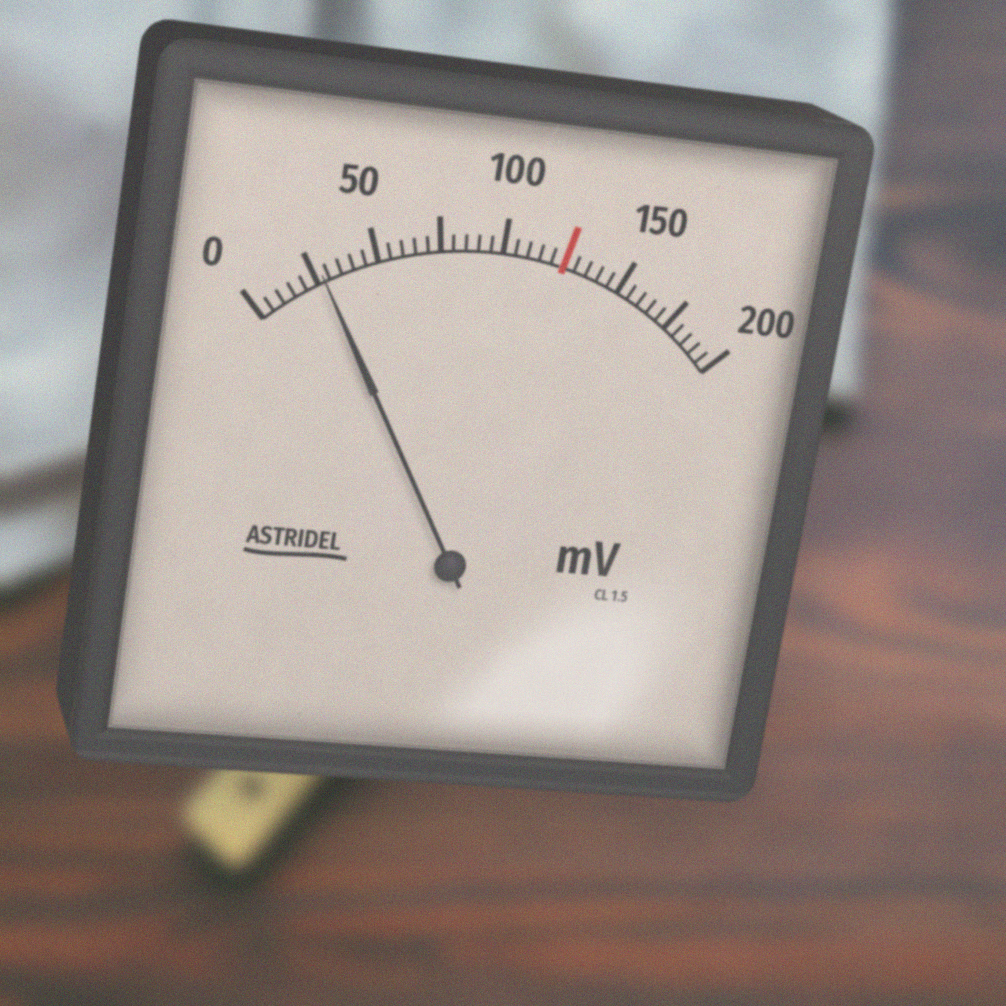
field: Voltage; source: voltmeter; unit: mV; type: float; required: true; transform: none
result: 27.5 mV
